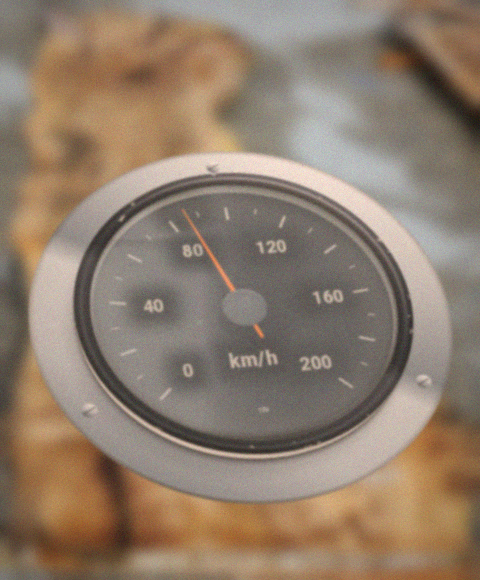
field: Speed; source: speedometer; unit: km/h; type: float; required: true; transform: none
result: 85 km/h
